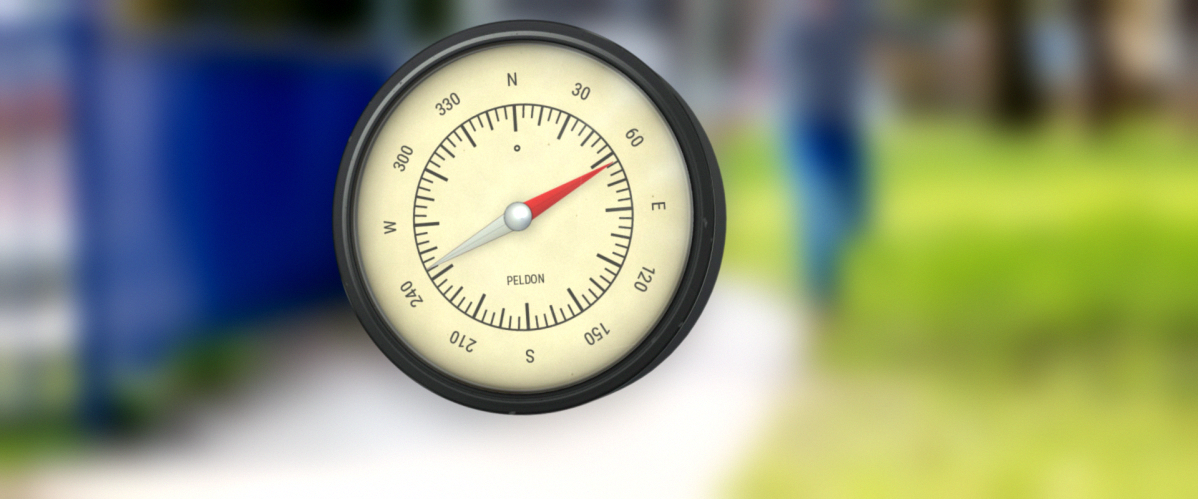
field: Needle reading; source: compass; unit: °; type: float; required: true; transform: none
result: 65 °
